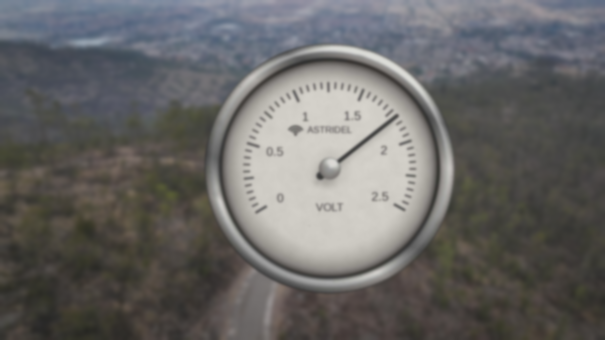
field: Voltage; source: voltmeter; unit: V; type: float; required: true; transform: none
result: 1.8 V
